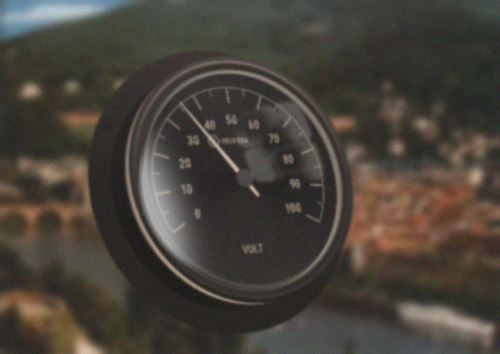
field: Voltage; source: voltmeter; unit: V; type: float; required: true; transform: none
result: 35 V
